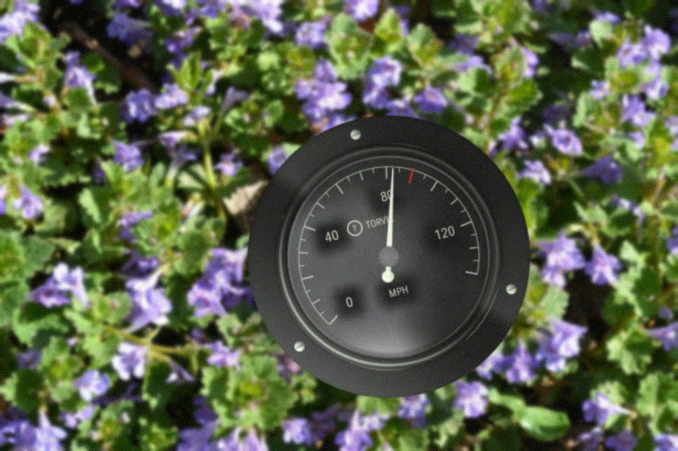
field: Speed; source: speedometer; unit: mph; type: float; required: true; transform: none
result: 82.5 mph
